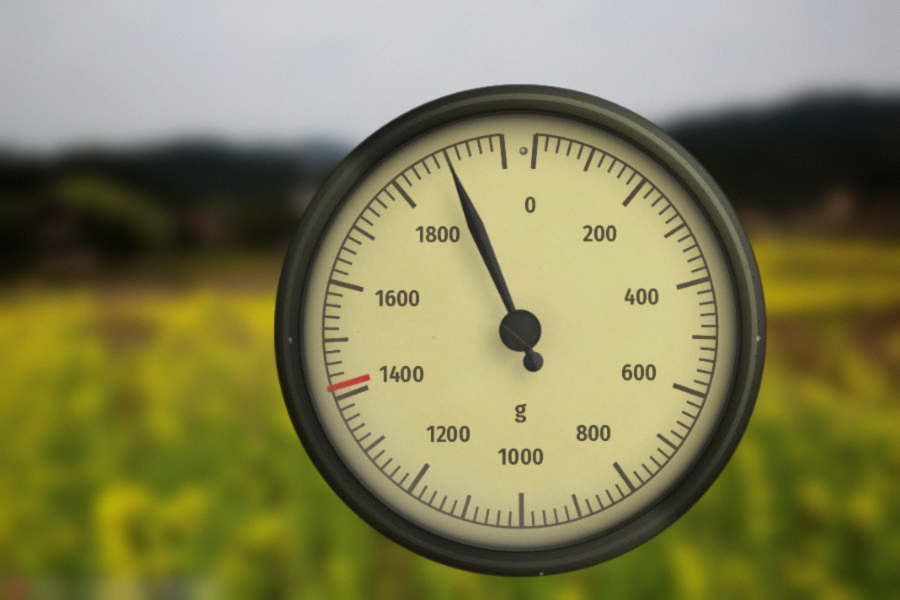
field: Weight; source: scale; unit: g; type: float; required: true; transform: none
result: 1900 g
